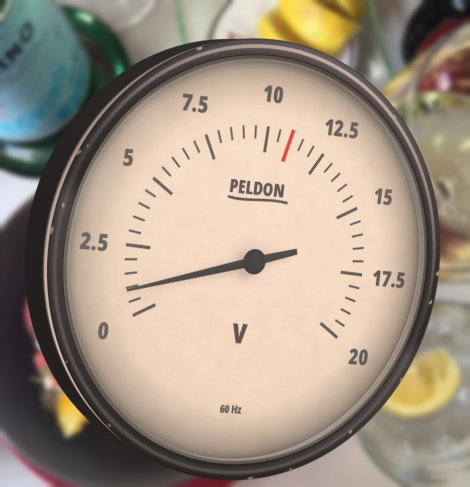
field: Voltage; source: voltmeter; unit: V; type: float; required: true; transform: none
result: 1 V
